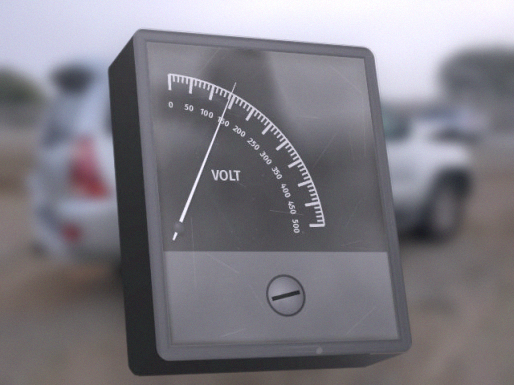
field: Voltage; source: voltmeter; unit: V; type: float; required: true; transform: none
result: 140 V
